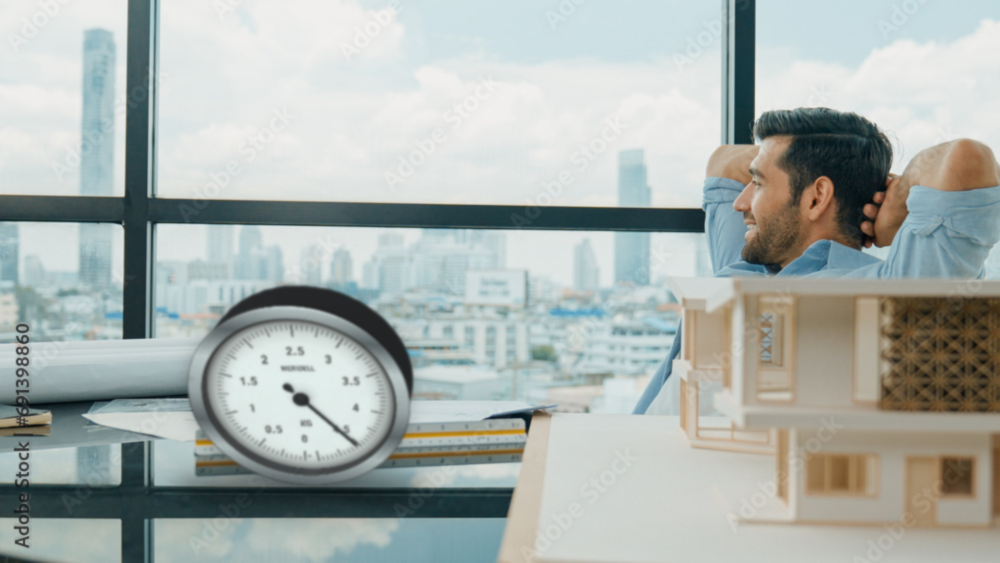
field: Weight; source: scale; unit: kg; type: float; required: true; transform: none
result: 4.5 kg
